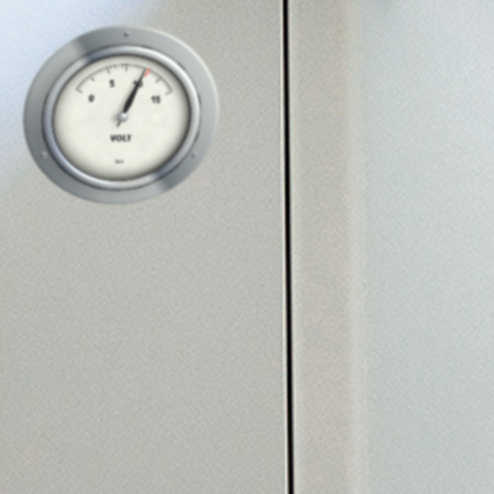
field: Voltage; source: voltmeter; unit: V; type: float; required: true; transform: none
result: 10 V
